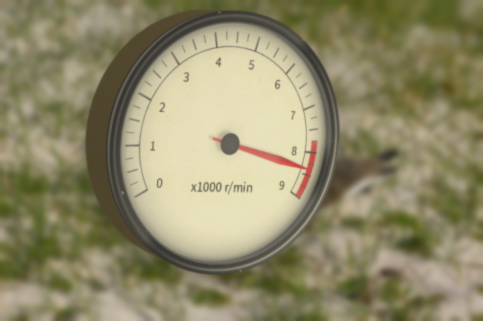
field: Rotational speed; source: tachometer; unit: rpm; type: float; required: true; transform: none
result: 8375 rpm
